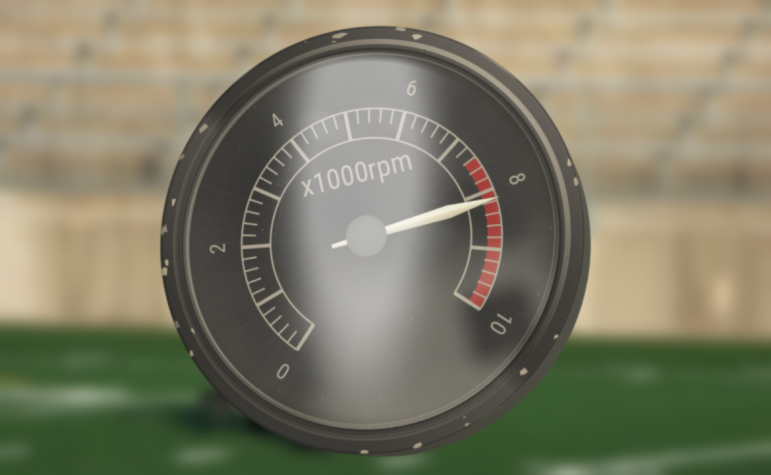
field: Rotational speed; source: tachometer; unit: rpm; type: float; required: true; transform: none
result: 8200 rpm
